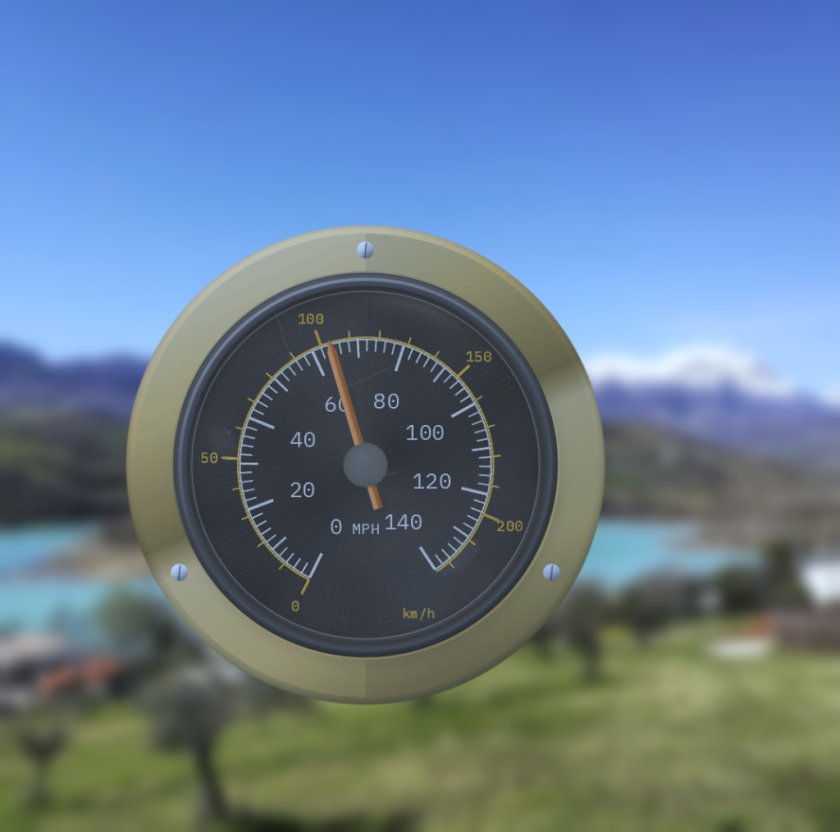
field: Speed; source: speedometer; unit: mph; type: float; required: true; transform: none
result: 64 mph
